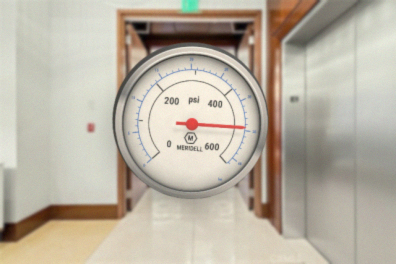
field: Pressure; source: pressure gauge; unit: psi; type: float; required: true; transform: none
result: 500 psi
